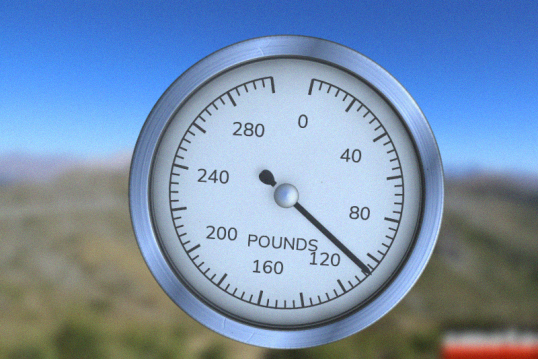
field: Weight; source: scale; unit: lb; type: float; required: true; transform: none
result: 106 lb
